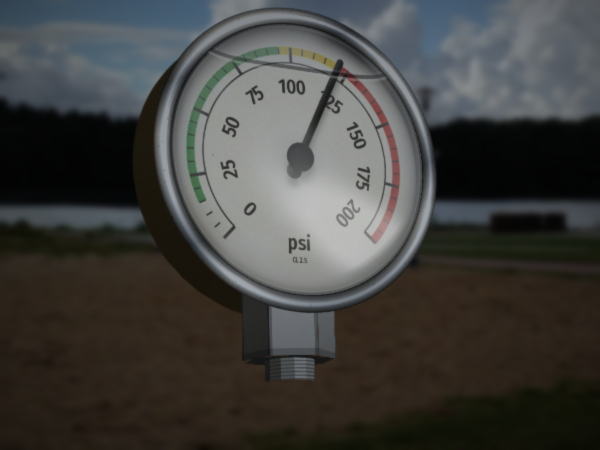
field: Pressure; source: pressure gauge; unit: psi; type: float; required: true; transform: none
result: 120 psi
